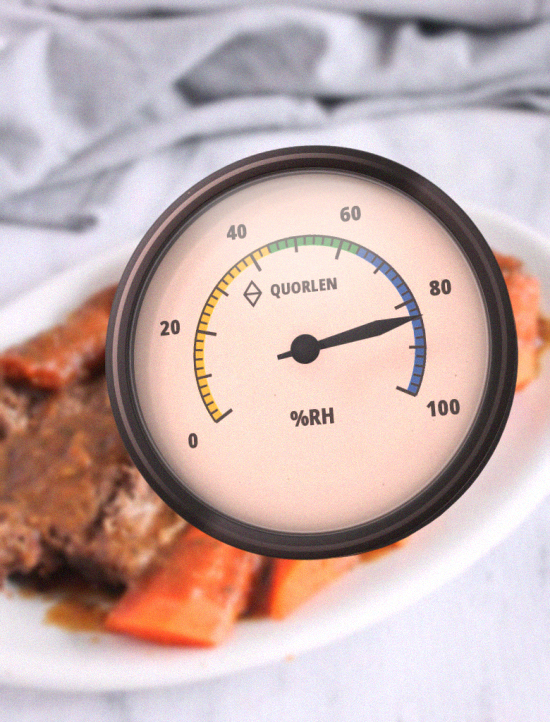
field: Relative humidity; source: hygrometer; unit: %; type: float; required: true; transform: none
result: 84 %
